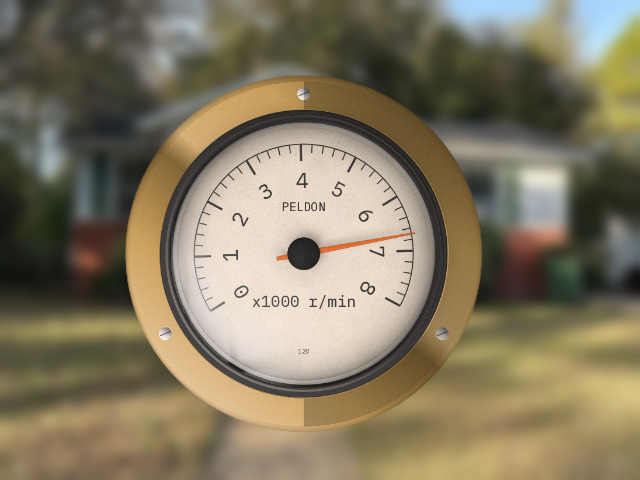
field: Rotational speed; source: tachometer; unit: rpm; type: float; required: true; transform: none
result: 6700 rpm
